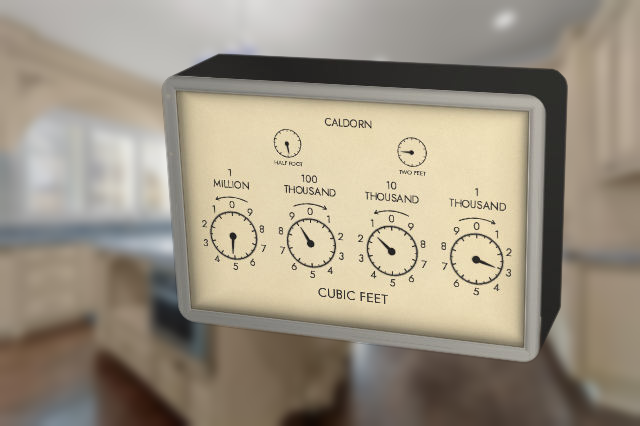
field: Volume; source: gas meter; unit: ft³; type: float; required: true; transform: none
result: 491300 ft³
